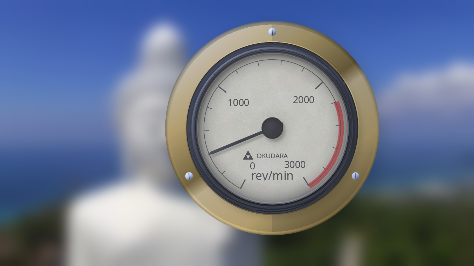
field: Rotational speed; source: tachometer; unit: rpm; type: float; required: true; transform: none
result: 400 rpm
